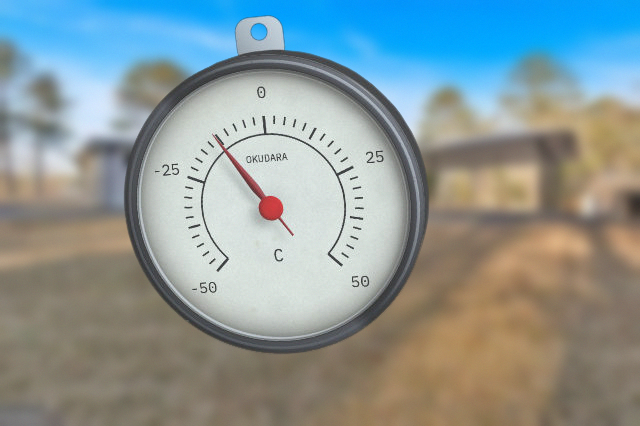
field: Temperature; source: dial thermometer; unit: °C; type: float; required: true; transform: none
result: -12.5 °C
